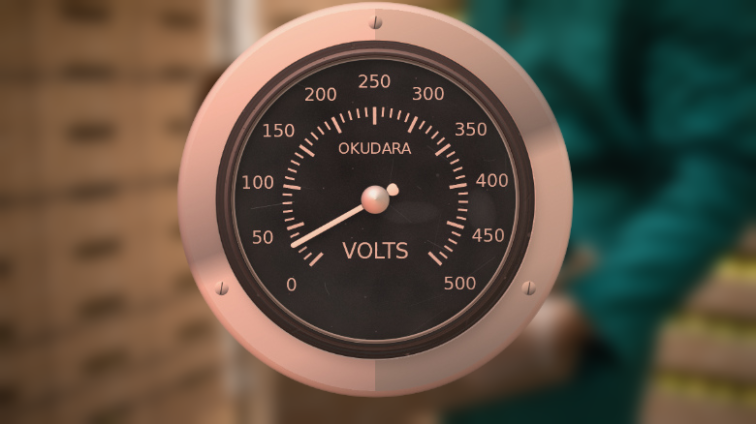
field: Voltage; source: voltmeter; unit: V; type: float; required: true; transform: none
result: 30 V
